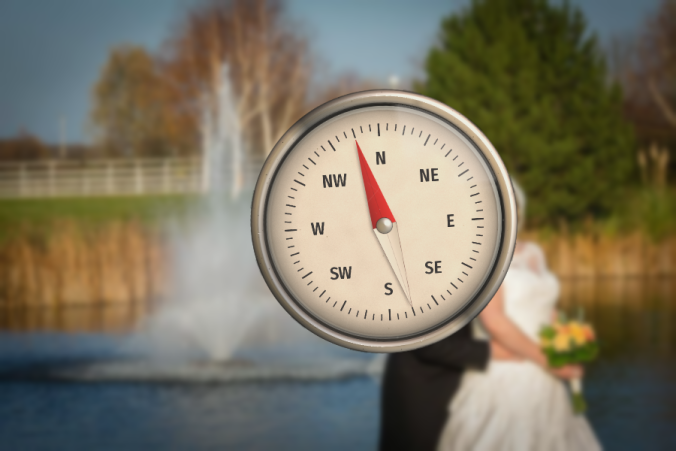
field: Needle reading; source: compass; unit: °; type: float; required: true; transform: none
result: 345 °
